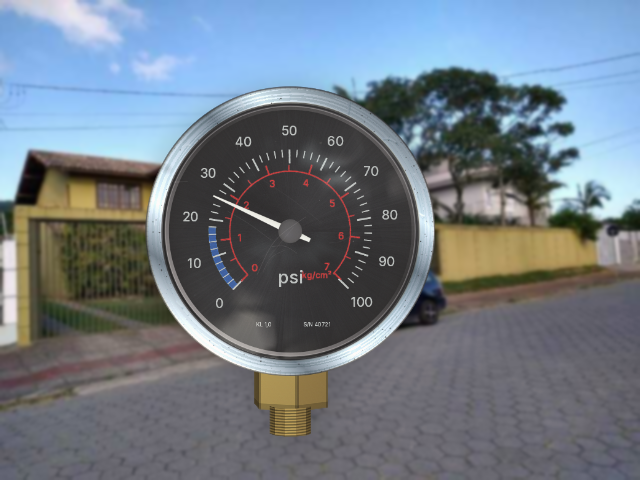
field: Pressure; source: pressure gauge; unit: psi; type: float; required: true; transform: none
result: 26 psi
